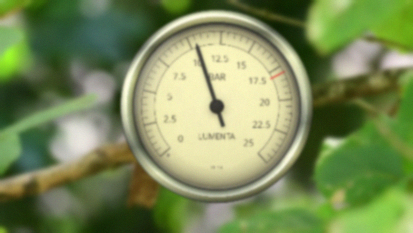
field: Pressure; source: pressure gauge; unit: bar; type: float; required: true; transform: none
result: 10.5 bar
